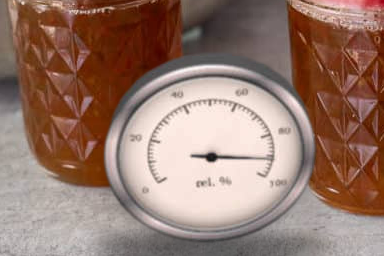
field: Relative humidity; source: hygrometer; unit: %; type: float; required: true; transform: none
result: 90 %
